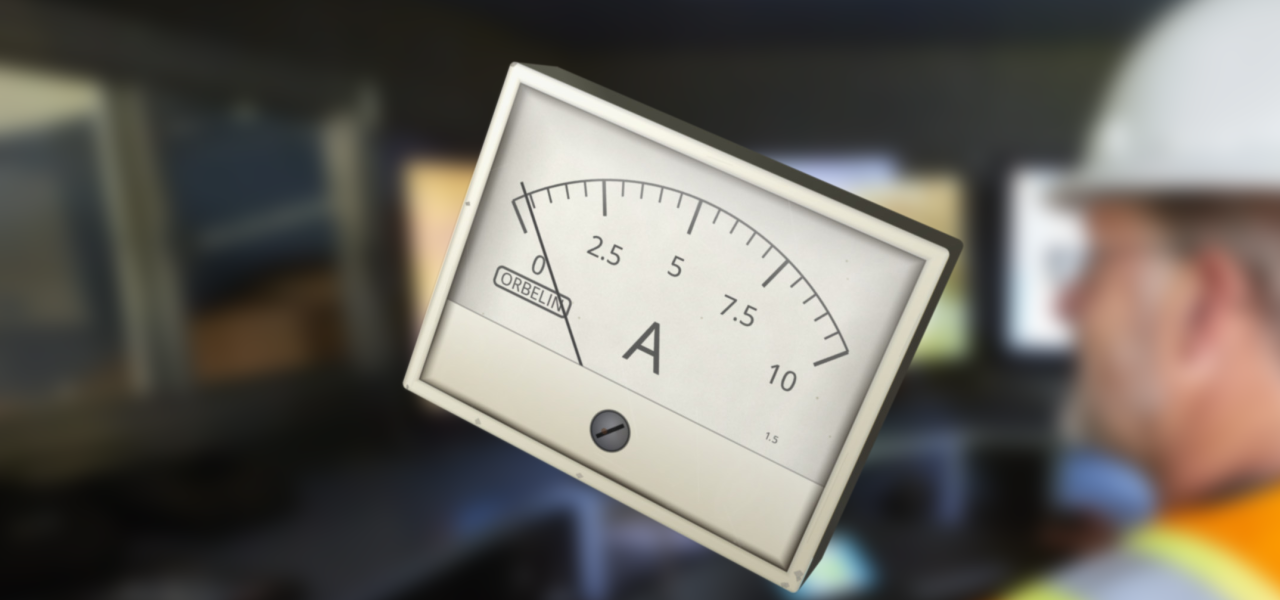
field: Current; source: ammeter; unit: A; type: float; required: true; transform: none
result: 0.5 A
